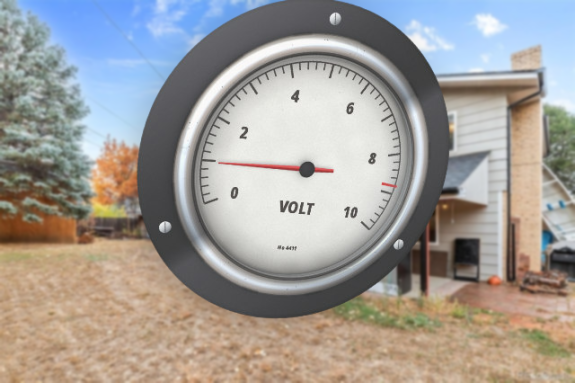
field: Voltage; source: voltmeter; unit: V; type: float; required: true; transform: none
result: 1 V
